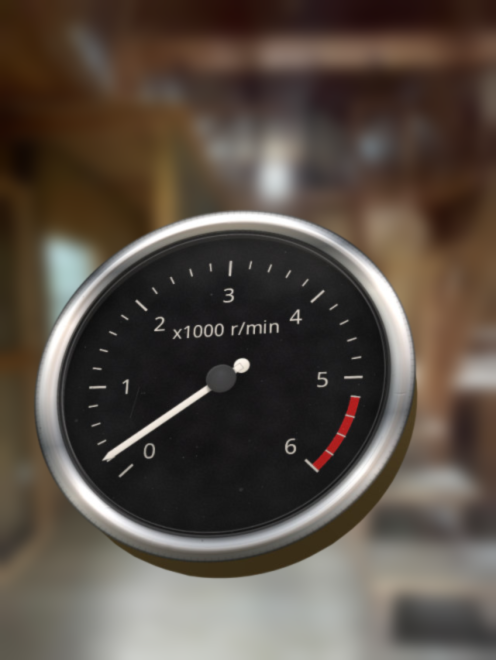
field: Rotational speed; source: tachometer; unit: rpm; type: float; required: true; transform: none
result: 200 rpm
